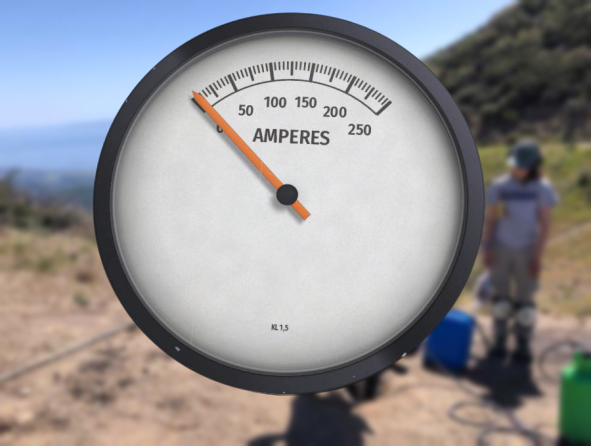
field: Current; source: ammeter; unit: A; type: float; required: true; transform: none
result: 5 A
